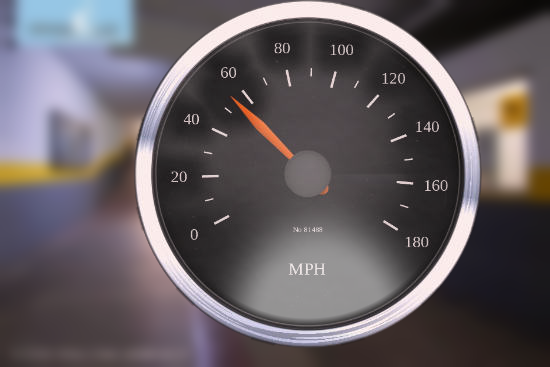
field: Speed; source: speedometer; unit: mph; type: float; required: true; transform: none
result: 55 mph
